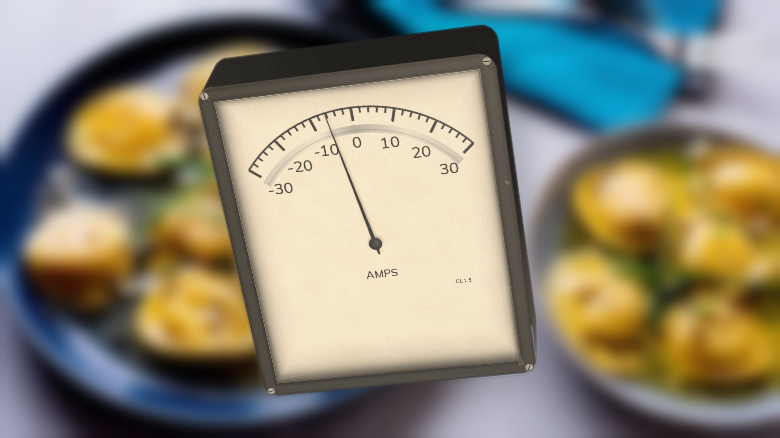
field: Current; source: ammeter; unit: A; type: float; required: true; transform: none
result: -6 A
